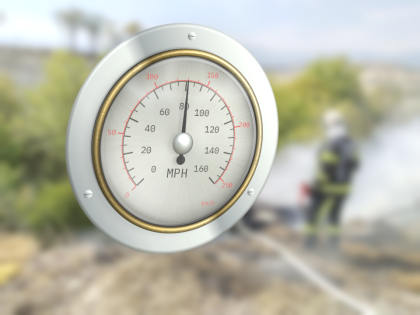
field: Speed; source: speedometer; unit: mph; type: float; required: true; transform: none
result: 80 mph
